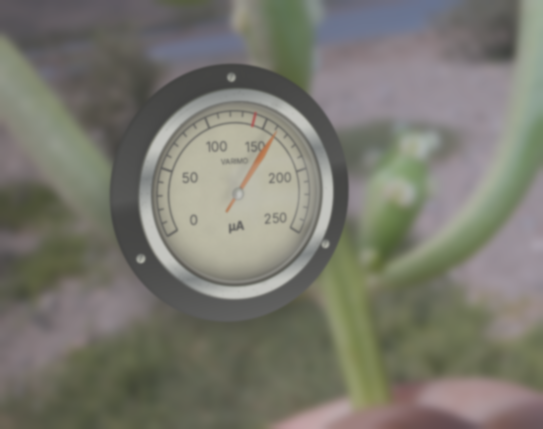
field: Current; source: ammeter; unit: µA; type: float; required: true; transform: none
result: 160 µA
